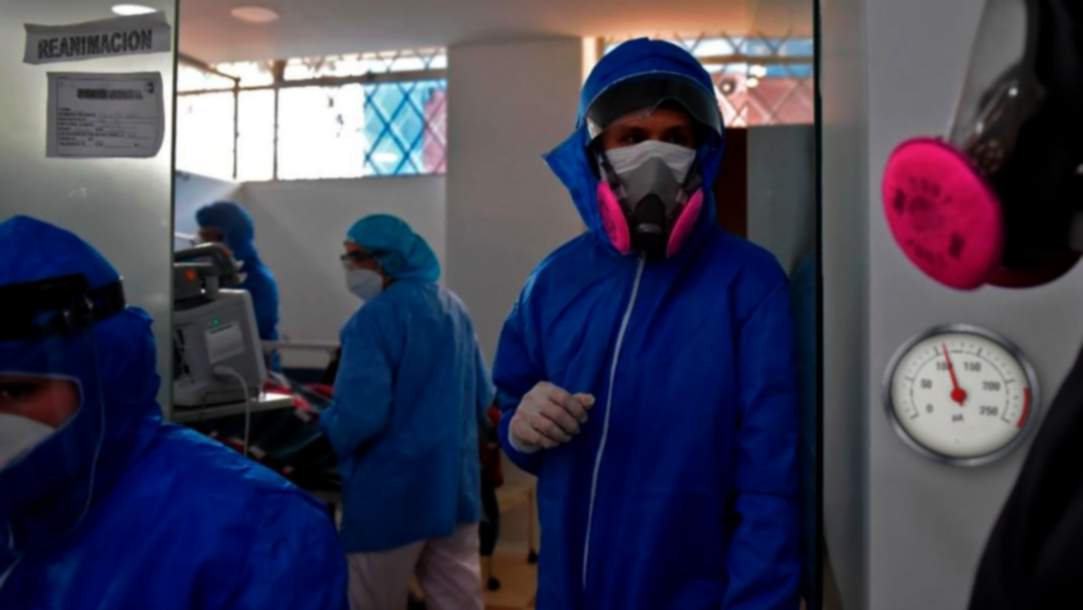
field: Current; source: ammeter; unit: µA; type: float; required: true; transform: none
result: 110 µA
